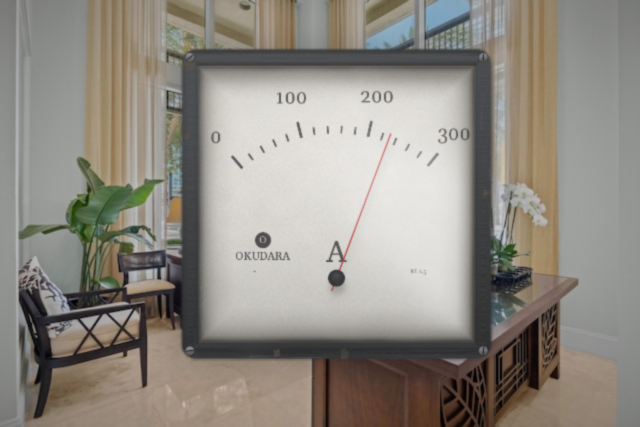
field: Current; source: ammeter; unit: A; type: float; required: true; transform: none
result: 230 A
